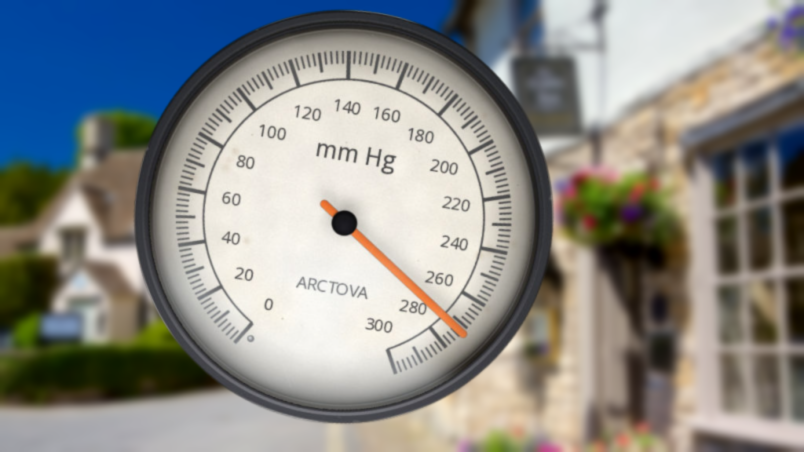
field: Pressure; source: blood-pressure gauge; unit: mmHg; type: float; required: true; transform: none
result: 272 mmHg
